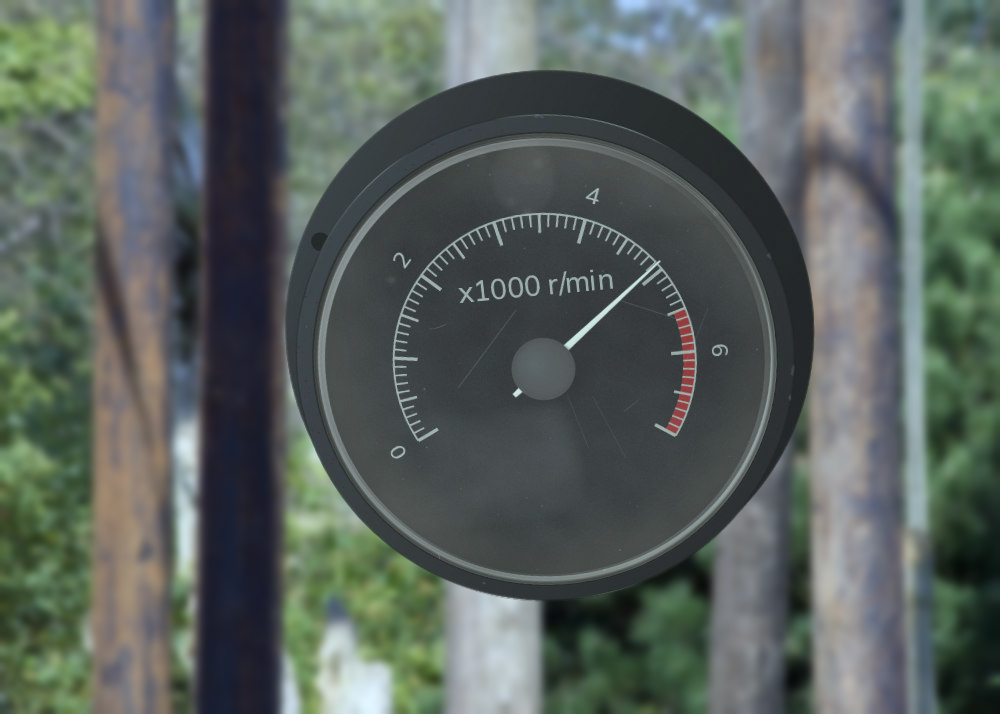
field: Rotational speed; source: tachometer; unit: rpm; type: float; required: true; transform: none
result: 4900 rpm
